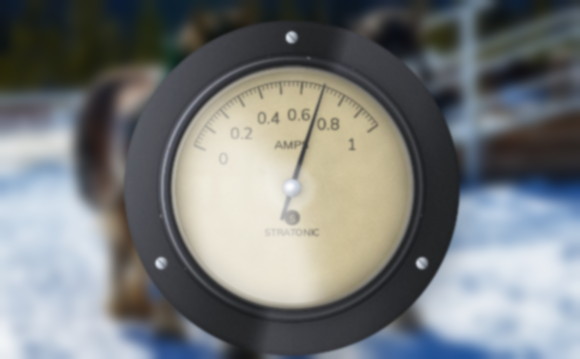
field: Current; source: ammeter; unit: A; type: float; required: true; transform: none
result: 0.7 A
